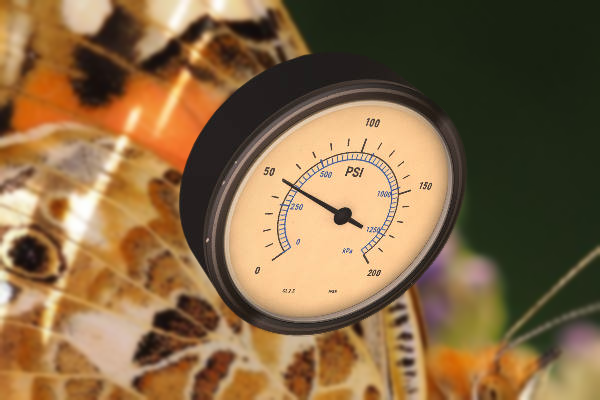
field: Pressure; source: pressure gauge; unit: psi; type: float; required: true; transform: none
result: 50 psi
